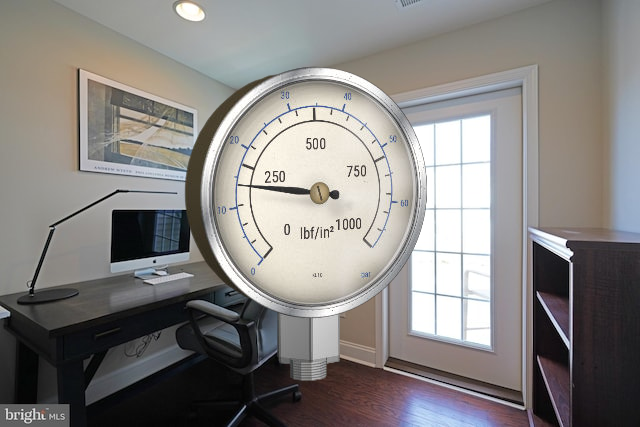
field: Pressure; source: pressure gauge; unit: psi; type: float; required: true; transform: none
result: 200 psi
